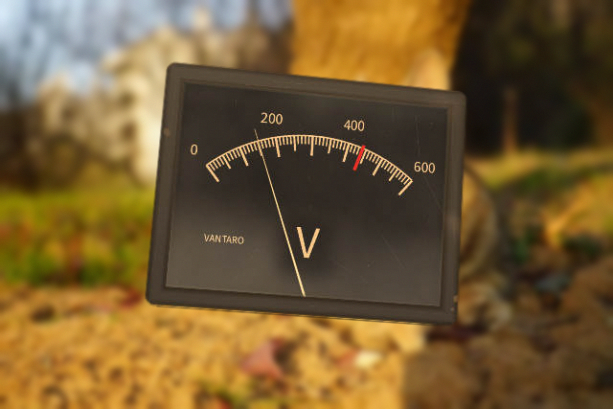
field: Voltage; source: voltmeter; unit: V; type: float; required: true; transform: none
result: 150 V
